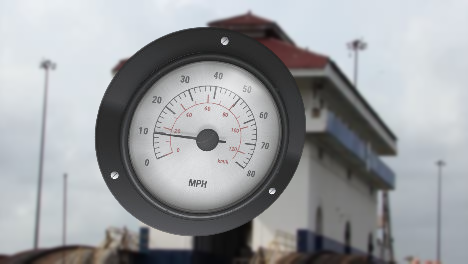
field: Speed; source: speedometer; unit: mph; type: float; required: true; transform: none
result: 10 mph
